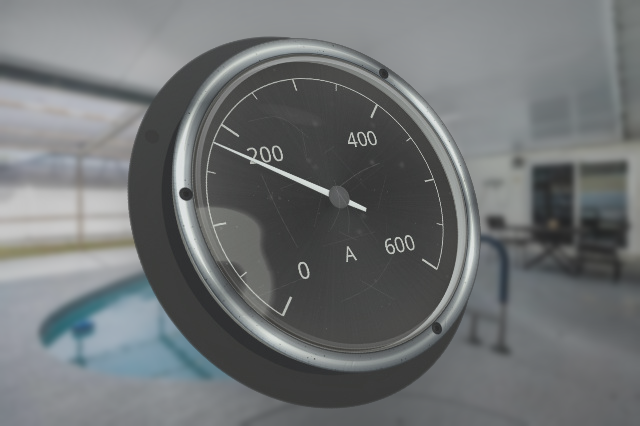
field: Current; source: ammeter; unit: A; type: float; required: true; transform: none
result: 175 A
